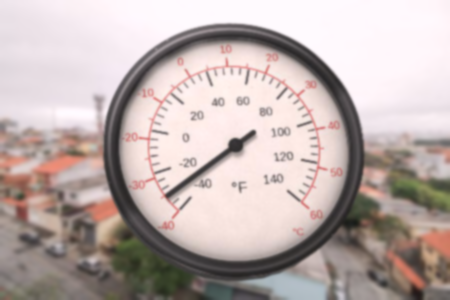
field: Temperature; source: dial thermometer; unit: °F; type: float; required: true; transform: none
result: -32 °F
